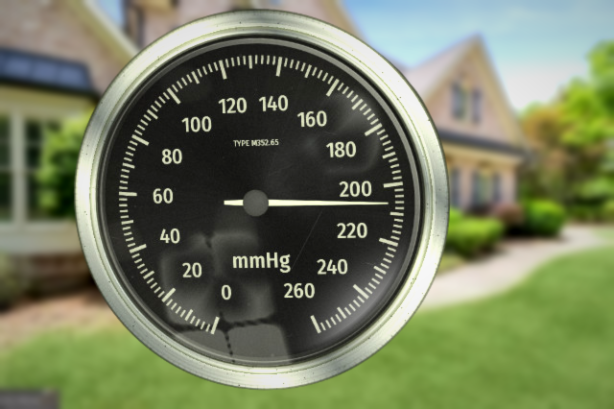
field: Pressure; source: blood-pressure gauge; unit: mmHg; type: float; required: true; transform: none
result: 206 mmHg
